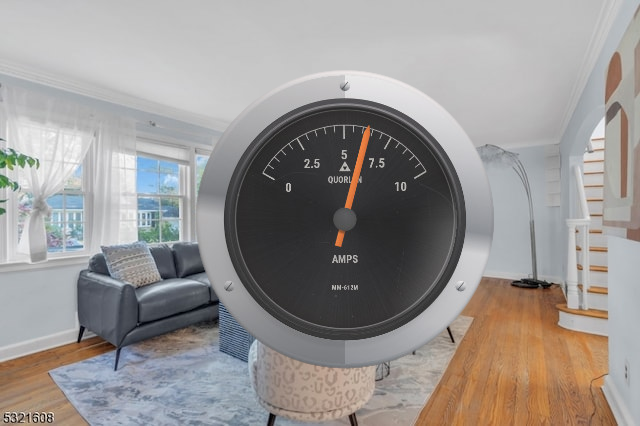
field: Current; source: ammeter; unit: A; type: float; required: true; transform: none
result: 6.25 A
